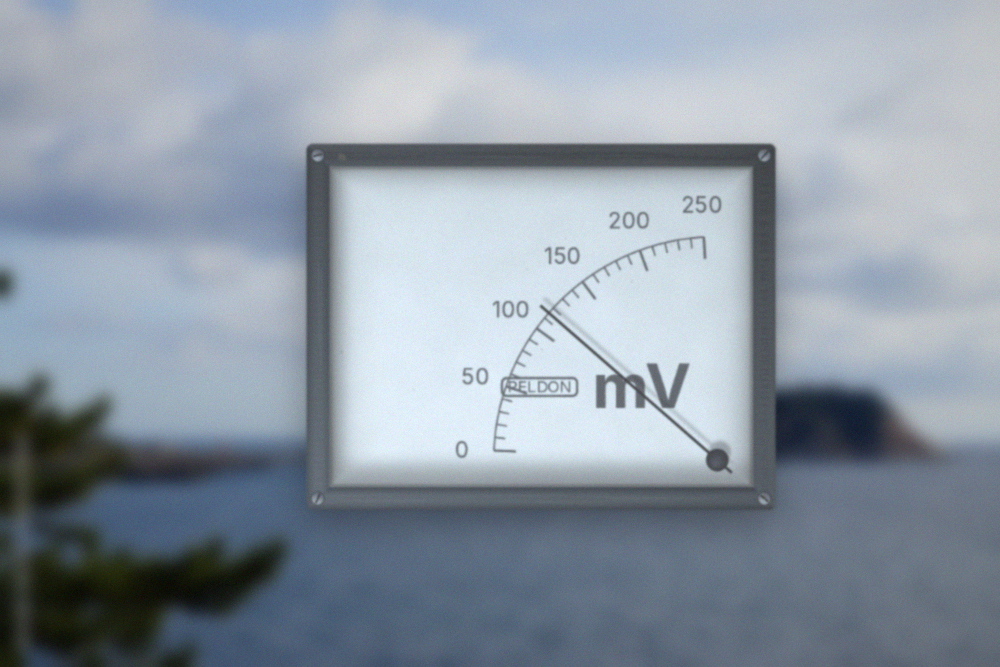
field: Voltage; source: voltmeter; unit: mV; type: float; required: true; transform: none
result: 115 mV
